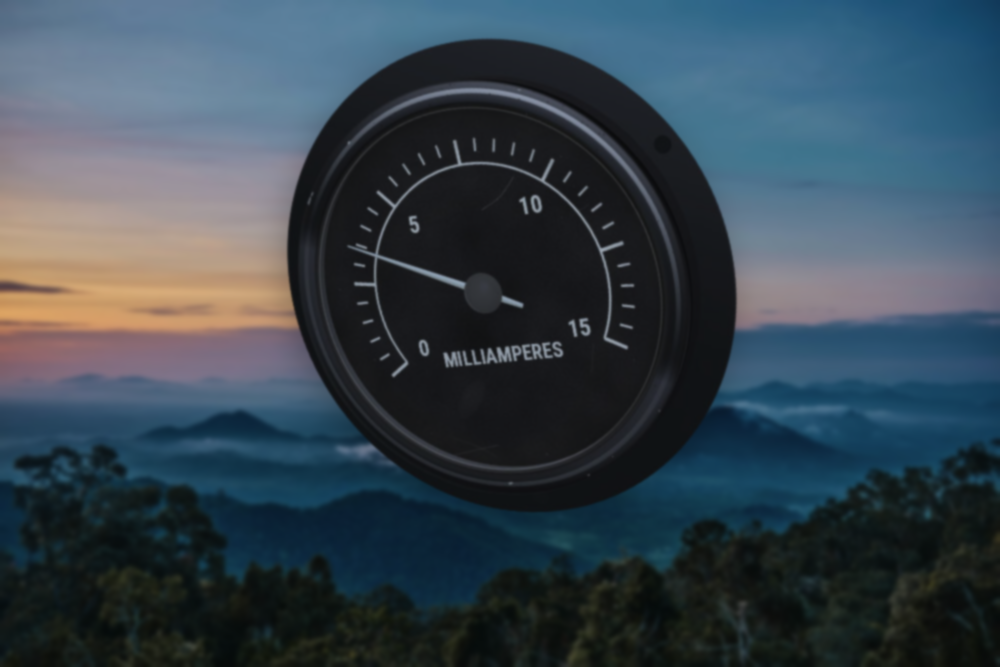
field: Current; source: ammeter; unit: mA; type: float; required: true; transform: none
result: 3.5 mA
